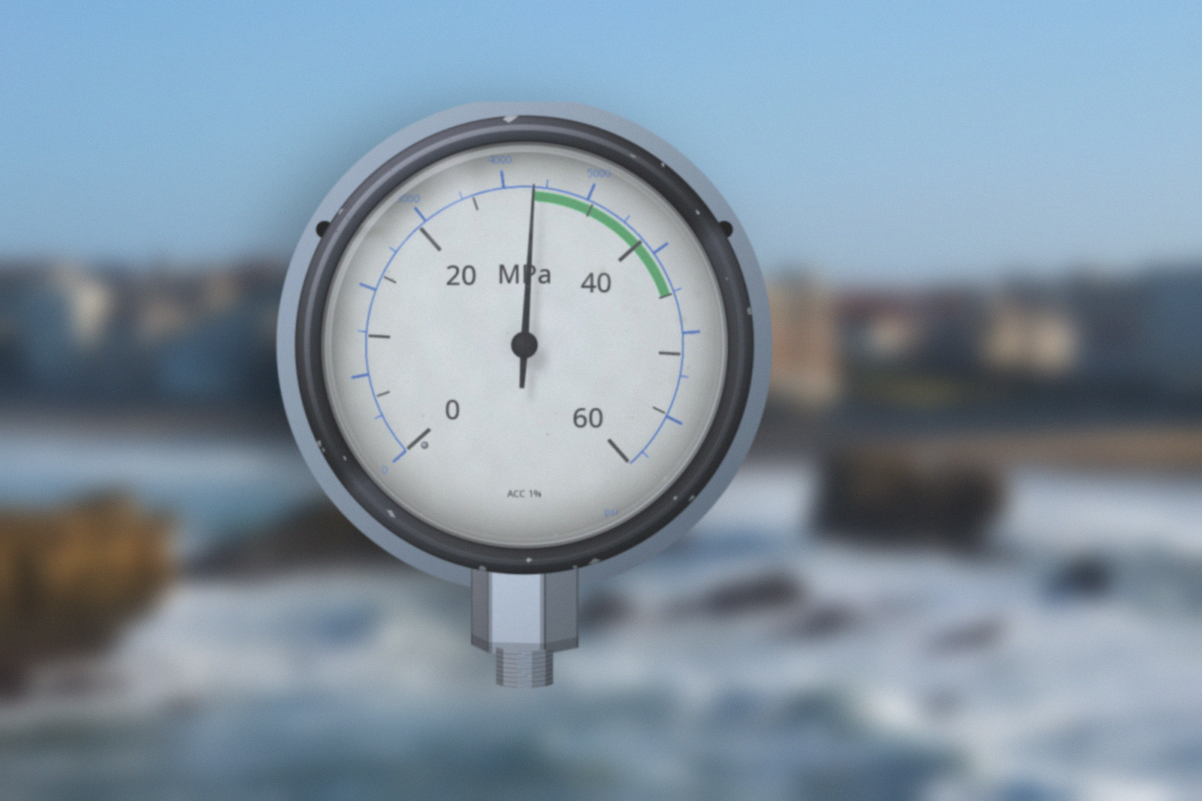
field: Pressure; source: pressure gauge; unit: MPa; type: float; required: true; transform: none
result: 30 MPa
